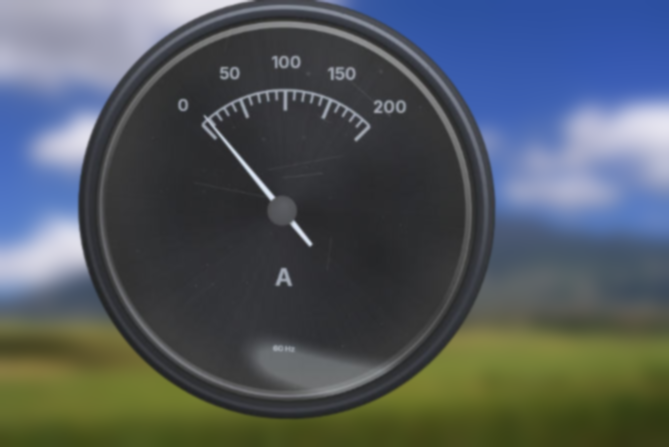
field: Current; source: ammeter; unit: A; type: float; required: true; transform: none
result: 10 A
